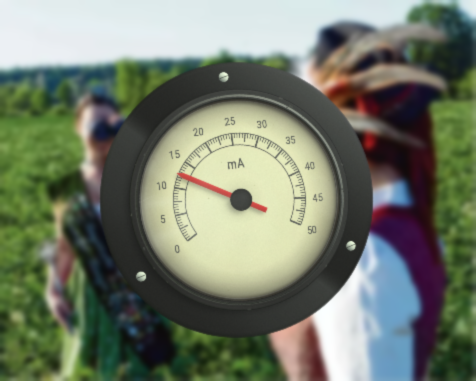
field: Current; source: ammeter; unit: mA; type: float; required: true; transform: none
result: 12.5 mA
